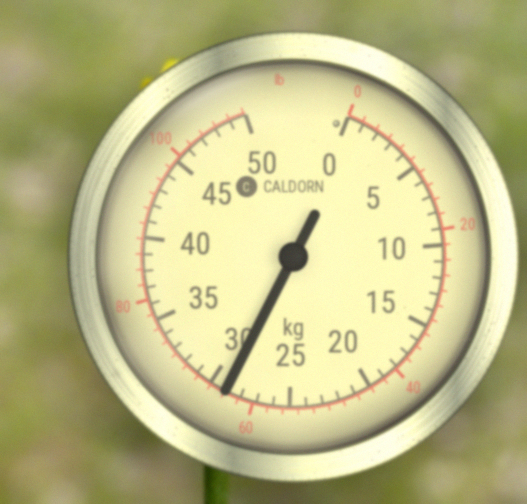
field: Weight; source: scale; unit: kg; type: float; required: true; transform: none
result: 29 kg
